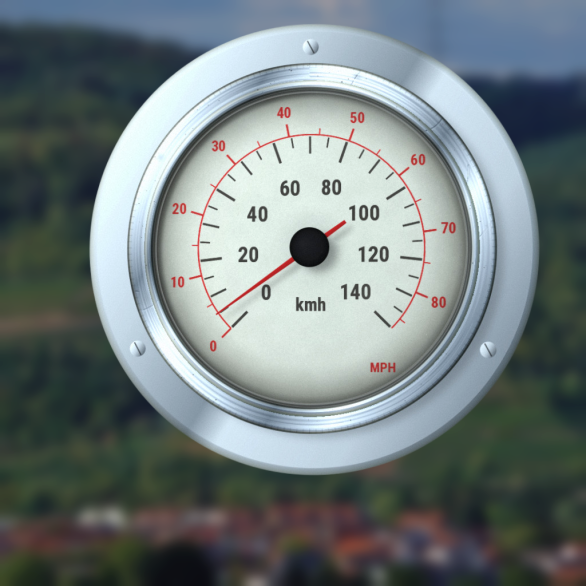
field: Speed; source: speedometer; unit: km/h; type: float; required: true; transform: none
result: 5 km/h
